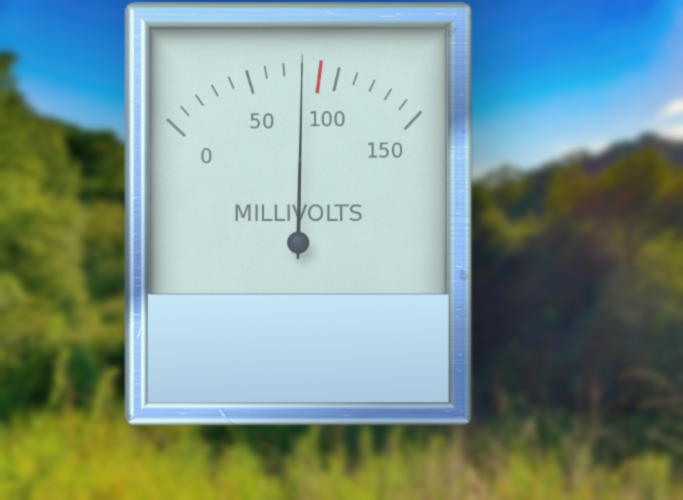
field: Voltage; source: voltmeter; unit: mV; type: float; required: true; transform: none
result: 80 mV
